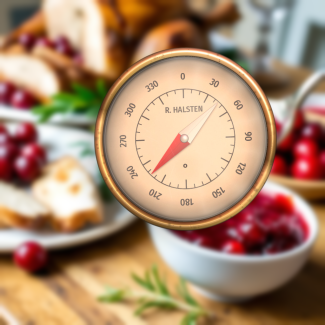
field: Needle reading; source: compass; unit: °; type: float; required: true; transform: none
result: 225 °
